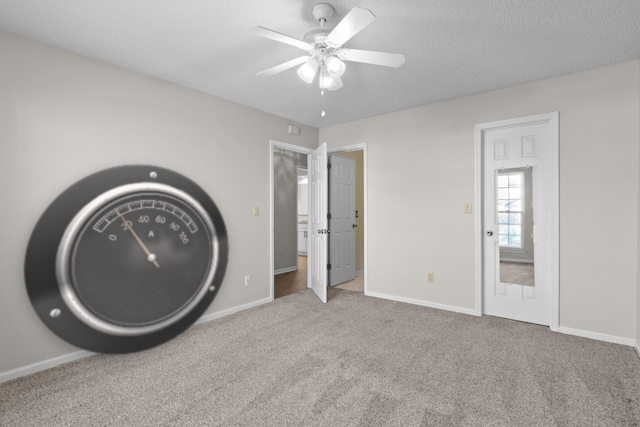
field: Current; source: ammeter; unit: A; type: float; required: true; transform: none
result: 20 A
